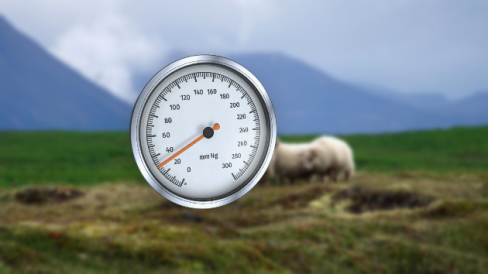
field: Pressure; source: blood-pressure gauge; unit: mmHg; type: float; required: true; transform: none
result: 30 mmHg
